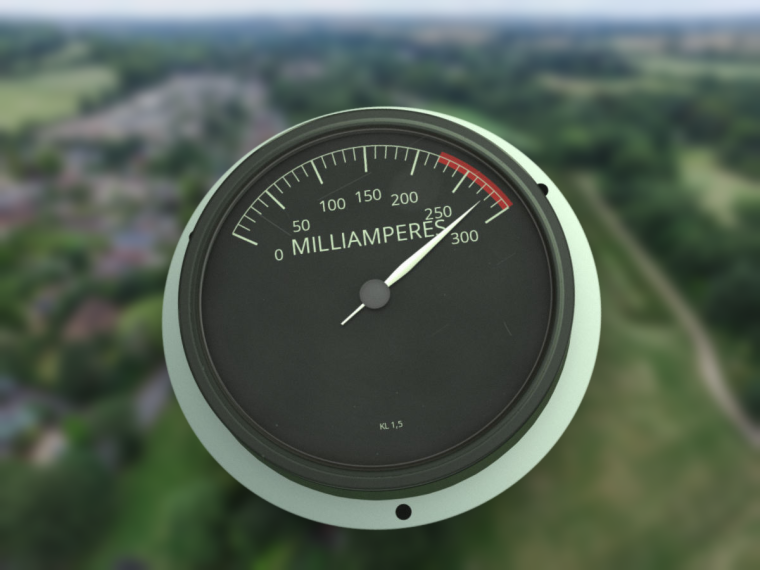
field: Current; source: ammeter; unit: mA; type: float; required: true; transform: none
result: 280 mA
